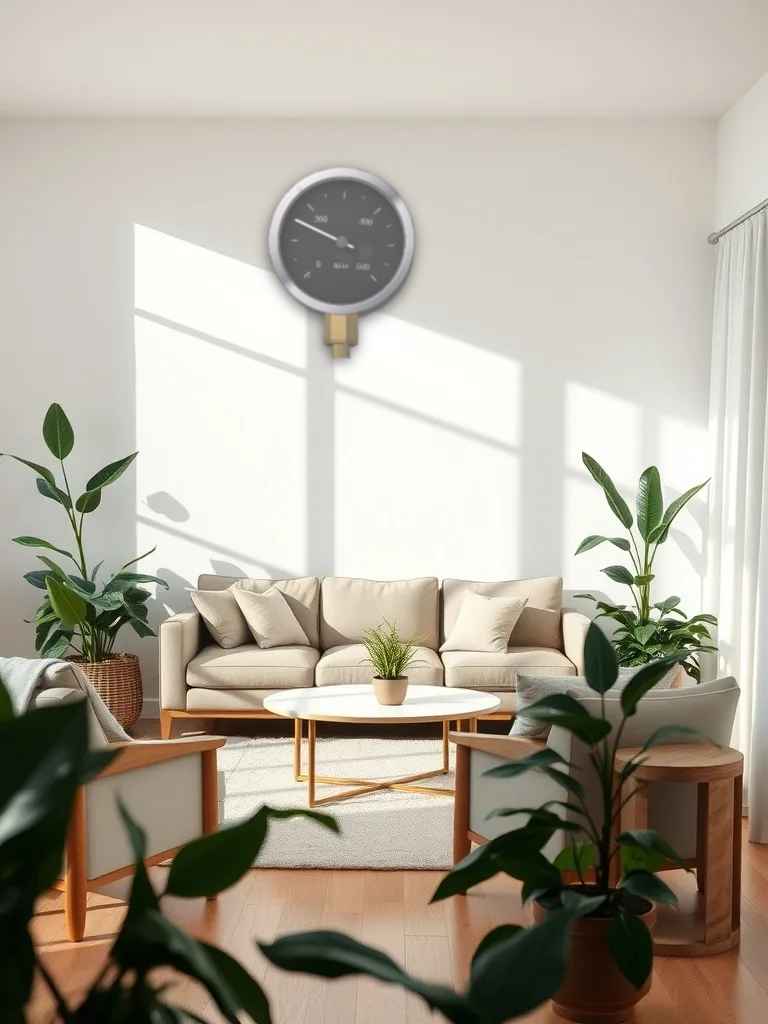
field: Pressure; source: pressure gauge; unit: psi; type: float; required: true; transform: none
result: 150 psi
